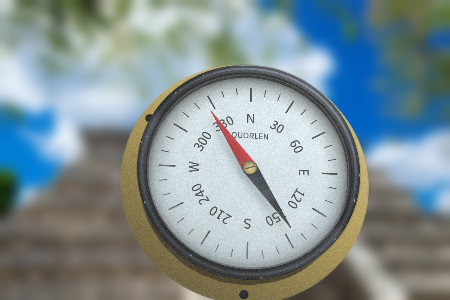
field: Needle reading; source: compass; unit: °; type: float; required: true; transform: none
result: 325 °
